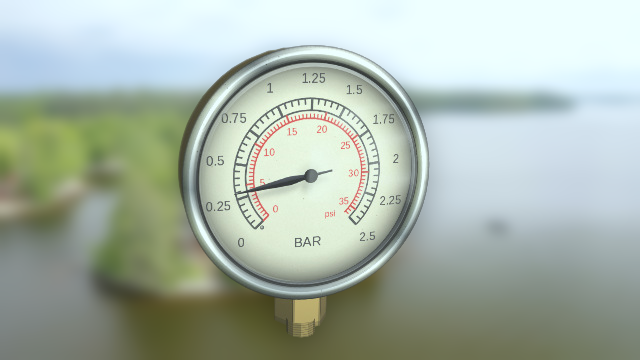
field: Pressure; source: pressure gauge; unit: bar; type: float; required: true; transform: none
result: 0.3 bar
